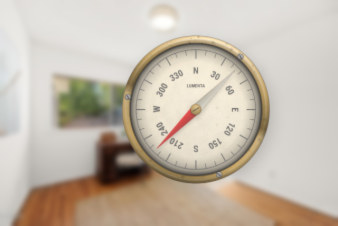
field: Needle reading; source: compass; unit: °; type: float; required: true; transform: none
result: 225 °
